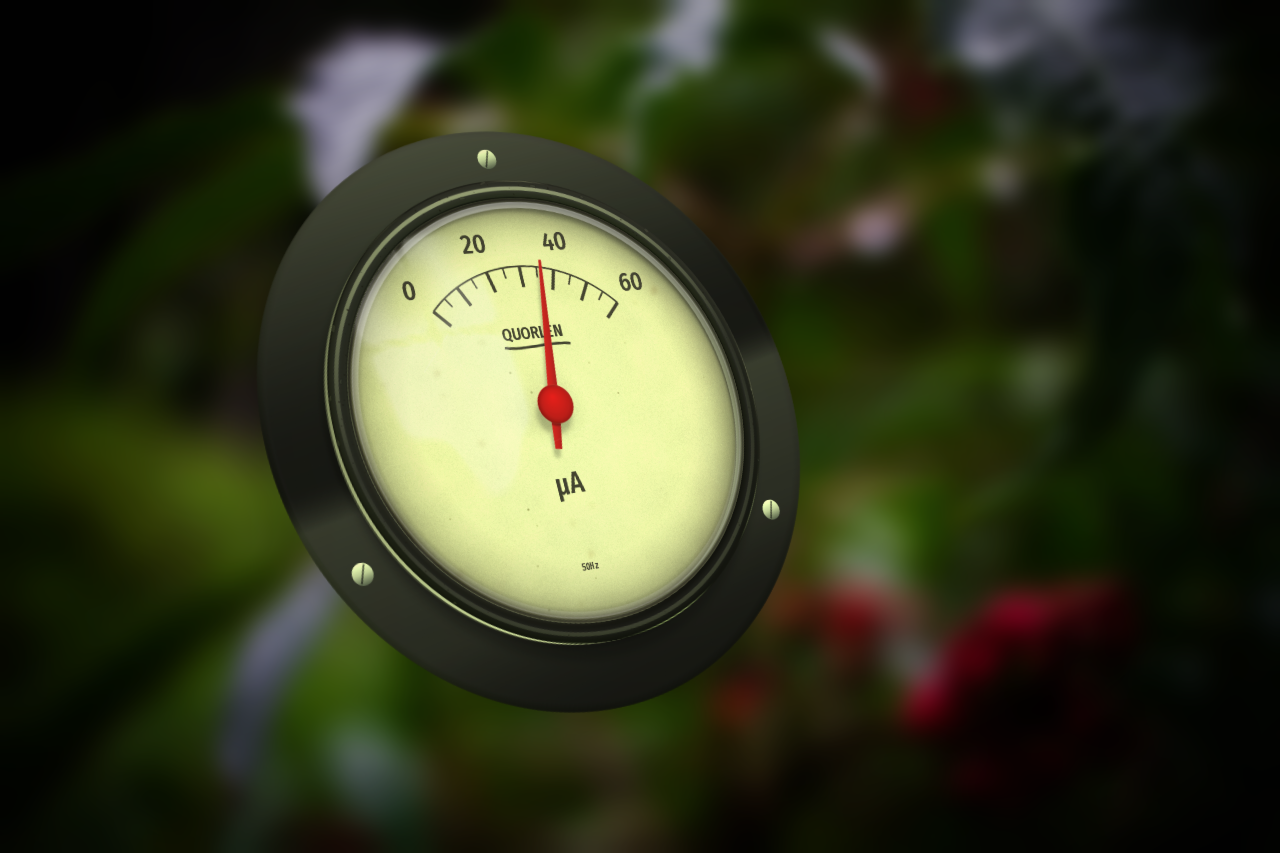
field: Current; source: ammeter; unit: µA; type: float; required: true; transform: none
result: 35 µA
